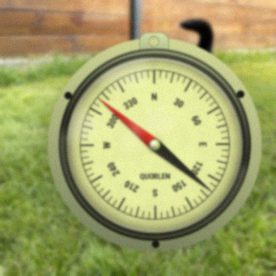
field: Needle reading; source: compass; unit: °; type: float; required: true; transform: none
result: 310 °
